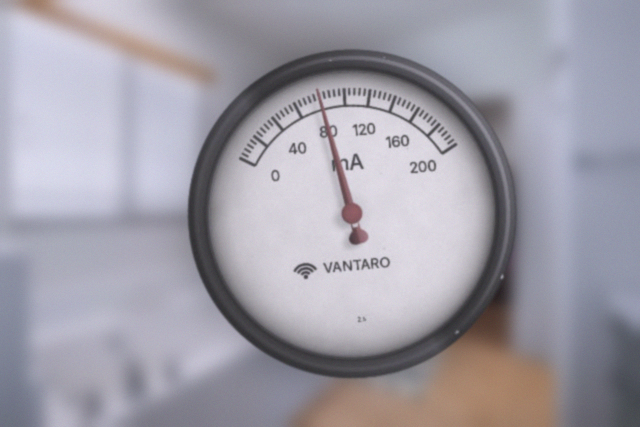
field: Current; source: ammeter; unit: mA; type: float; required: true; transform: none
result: 80 mA
